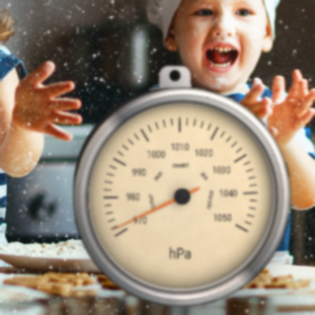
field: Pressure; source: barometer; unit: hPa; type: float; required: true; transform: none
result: 972 hPa
